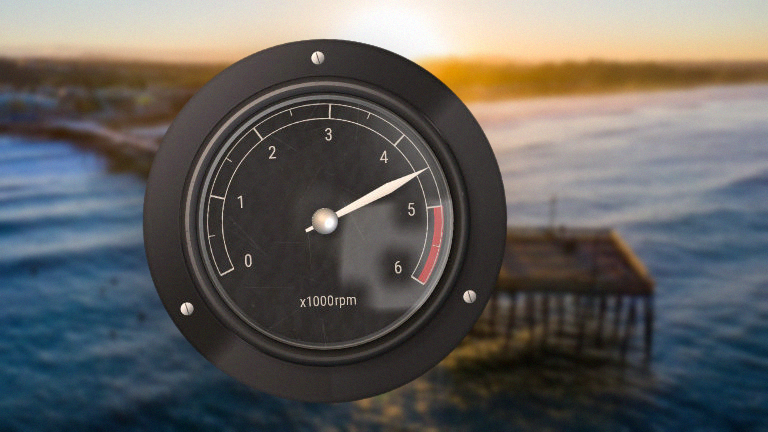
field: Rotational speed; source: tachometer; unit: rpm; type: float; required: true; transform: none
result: 4500 rpm
